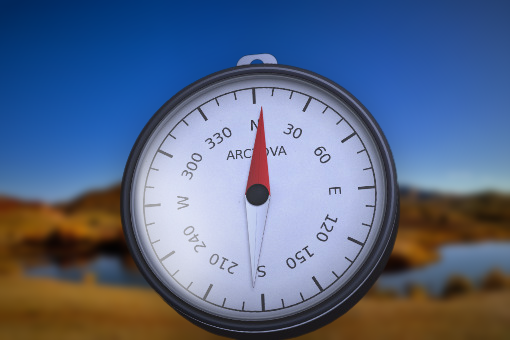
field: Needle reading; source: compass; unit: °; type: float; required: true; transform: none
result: 5 °
